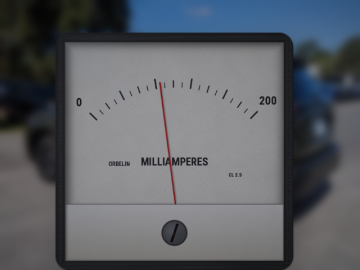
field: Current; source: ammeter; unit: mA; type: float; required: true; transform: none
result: 85 mA
